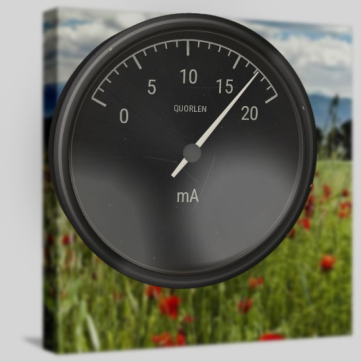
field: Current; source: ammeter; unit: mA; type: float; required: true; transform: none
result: 17 mA
